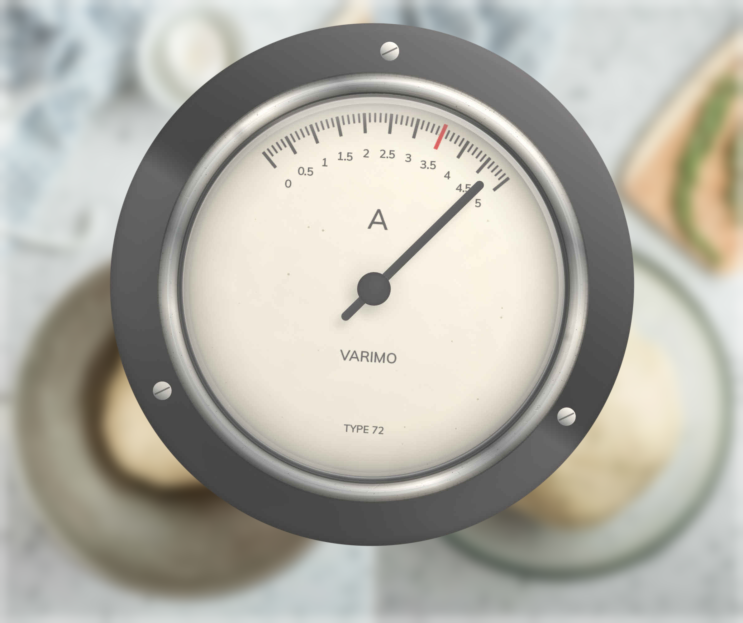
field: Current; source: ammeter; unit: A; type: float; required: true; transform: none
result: 4.7 A
